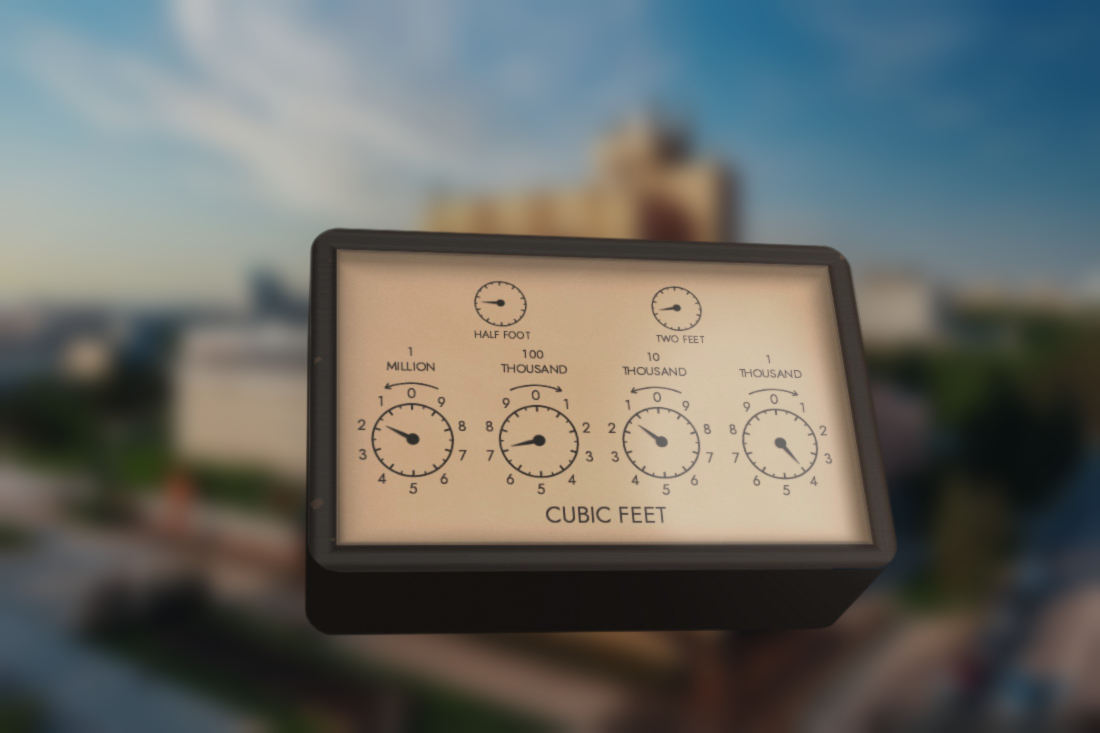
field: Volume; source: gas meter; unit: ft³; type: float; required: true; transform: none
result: 171400 ft³
